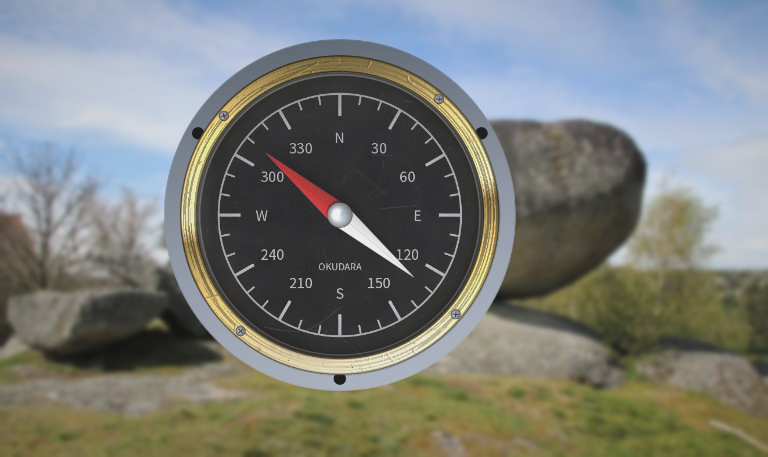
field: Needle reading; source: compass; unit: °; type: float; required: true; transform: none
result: 310 °
